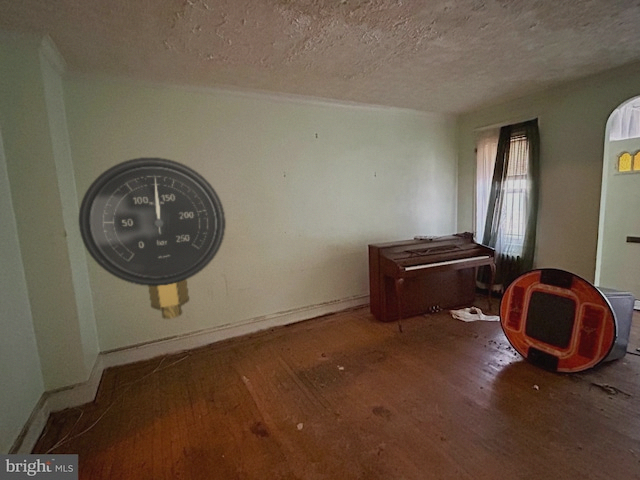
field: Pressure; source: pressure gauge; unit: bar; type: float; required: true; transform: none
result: 130 bar
